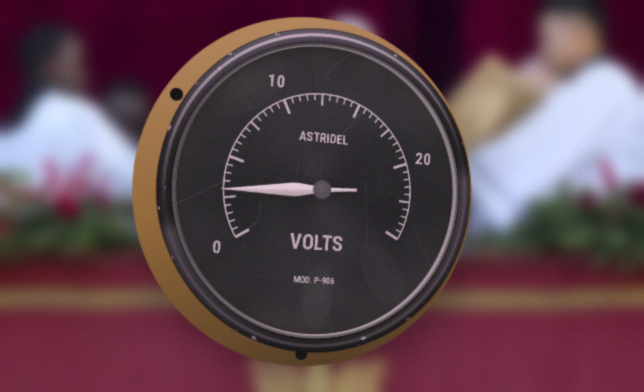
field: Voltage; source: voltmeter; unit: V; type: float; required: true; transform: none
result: 3 V
